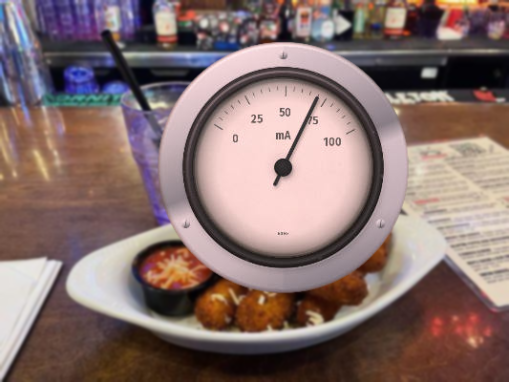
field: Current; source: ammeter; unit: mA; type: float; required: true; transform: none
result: 70 mA
